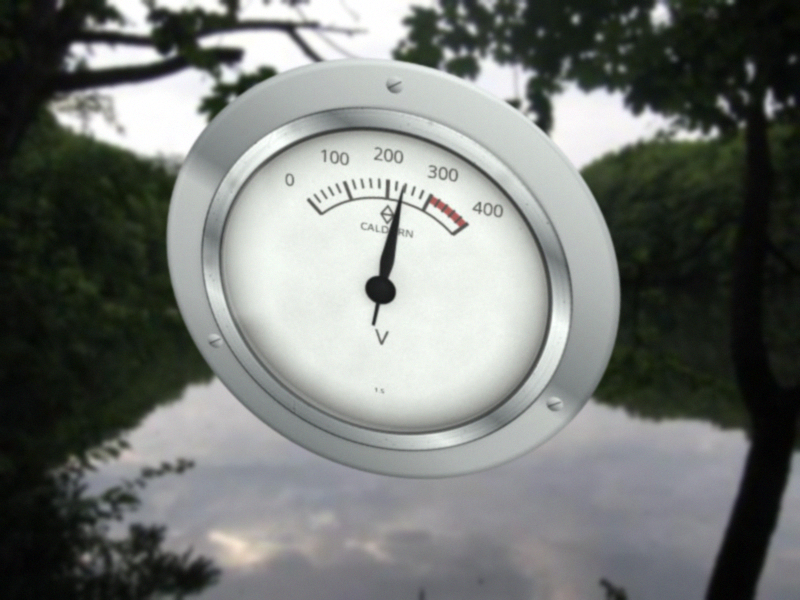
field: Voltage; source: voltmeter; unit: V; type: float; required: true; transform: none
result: 240 V
